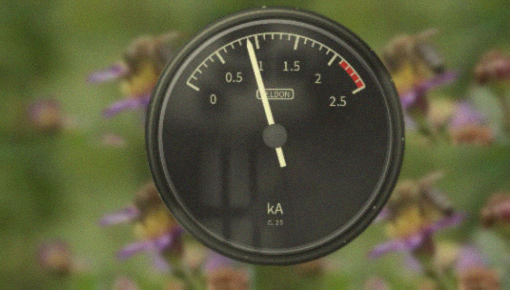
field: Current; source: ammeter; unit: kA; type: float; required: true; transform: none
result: 0.9 kA
